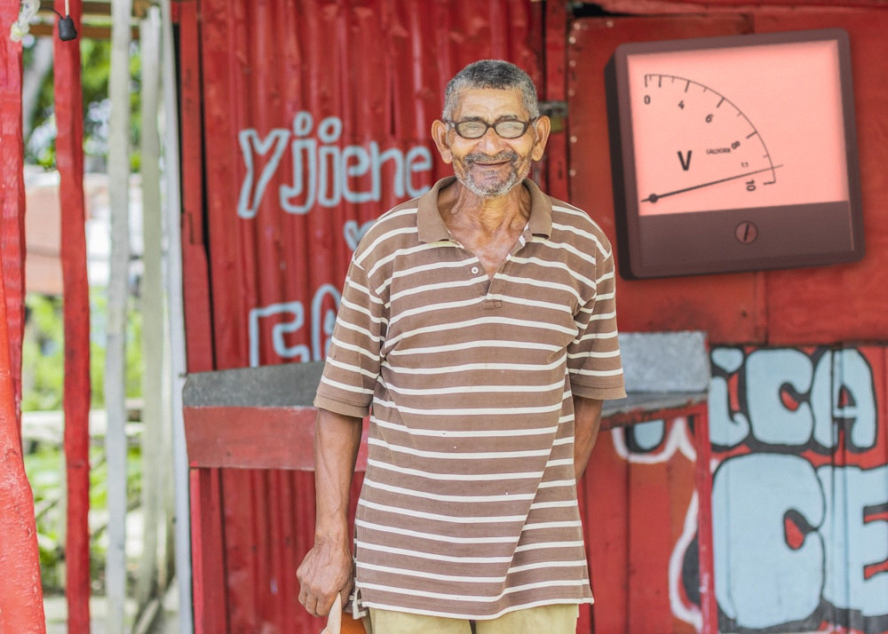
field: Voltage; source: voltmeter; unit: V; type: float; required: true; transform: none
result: 9.5 V
